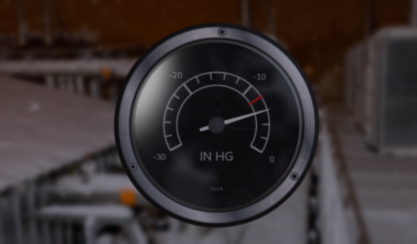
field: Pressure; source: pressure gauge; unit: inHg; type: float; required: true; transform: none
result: -6 inHg
